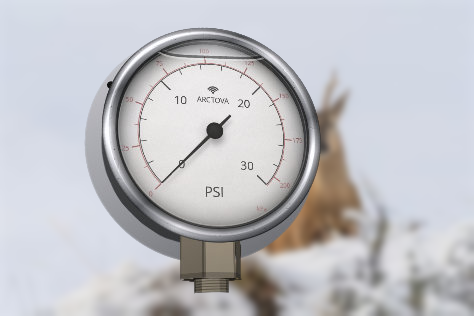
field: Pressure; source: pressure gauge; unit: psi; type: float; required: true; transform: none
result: 0 psi
